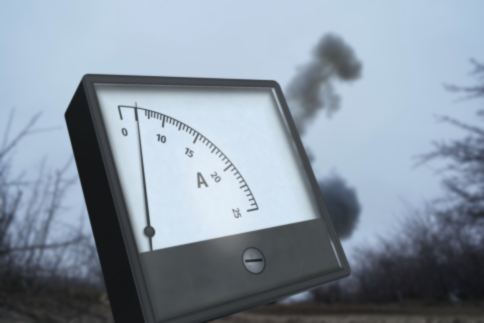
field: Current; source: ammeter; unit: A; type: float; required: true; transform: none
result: 5 A
